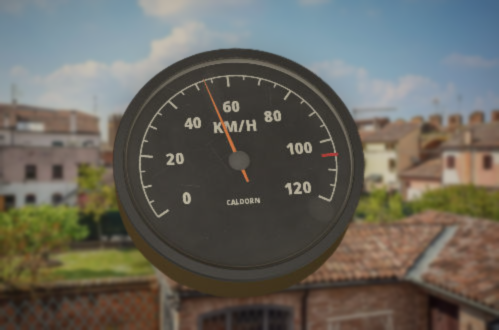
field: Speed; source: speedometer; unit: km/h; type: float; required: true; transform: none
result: 52.5 km/h
